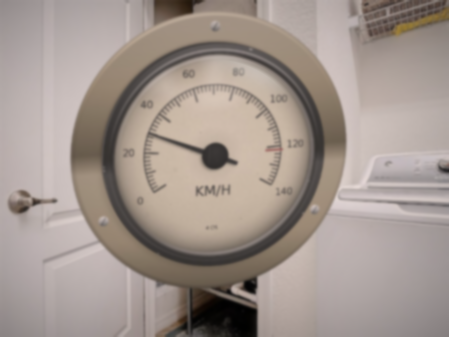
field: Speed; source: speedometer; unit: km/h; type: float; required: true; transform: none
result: 30 km/h
